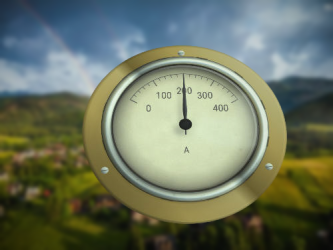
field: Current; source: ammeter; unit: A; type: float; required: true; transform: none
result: 200 A
